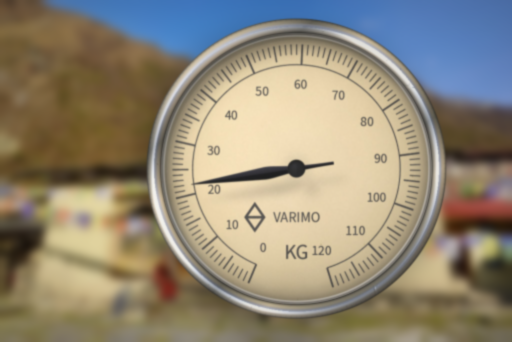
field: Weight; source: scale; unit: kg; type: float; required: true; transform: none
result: 22 kg
